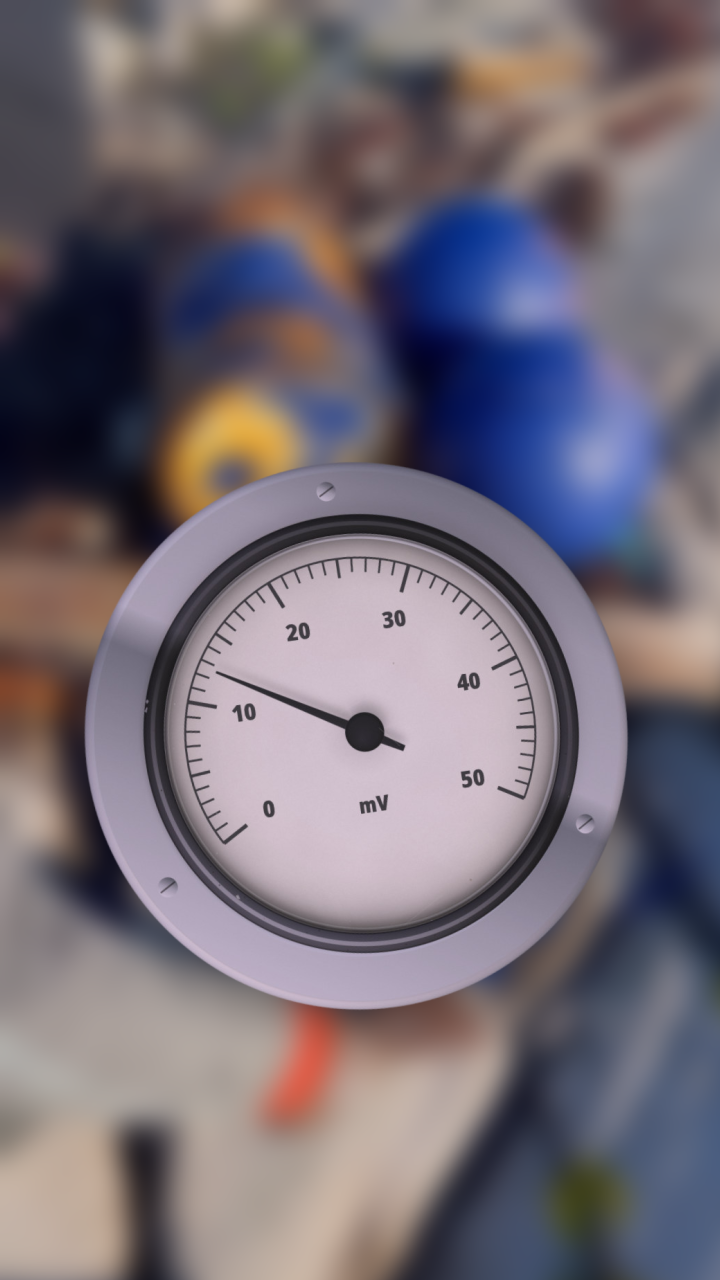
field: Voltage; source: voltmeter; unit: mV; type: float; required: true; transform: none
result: 12.5 mV
